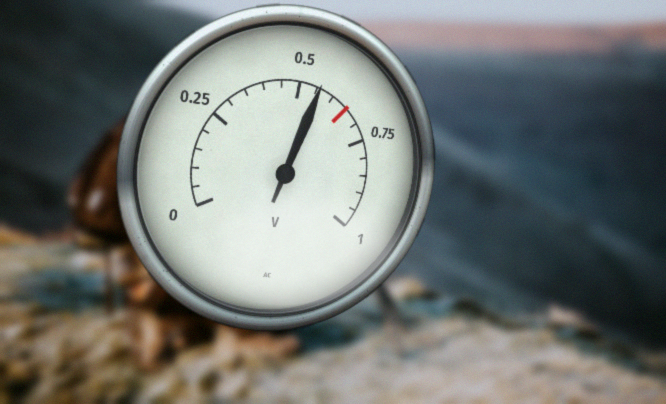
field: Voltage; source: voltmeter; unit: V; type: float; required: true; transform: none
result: 0.55 V
